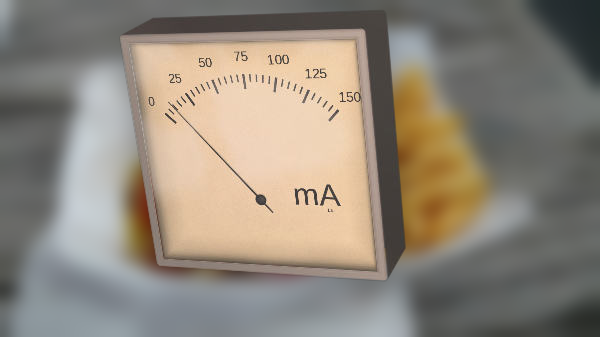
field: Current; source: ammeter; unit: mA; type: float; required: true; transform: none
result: 10 mA
